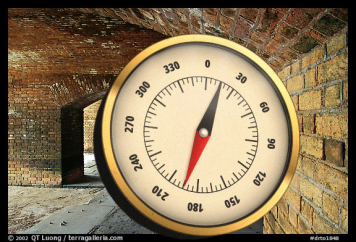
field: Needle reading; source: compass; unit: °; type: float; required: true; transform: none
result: 195 °
